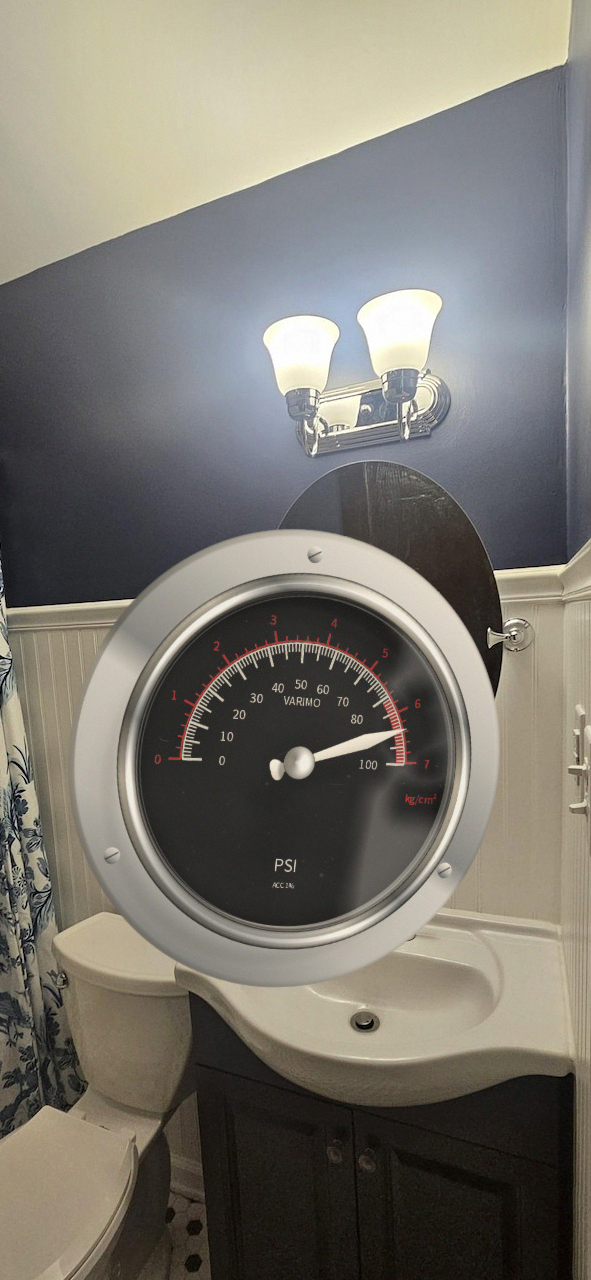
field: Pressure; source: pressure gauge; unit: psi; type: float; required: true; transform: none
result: 90 psi
